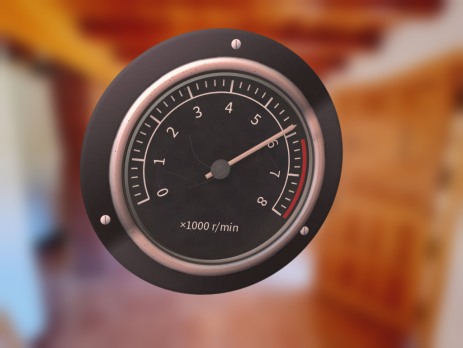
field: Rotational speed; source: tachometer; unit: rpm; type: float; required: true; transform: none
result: 5800 rpm
